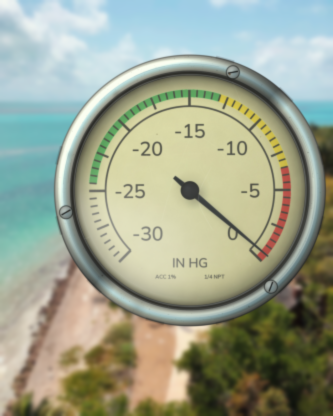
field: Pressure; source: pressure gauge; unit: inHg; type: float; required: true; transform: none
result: -0.5 inHg
